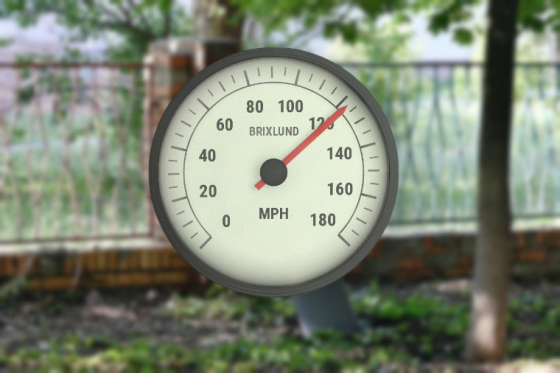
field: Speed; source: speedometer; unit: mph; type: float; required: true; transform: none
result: 122.5 mph
